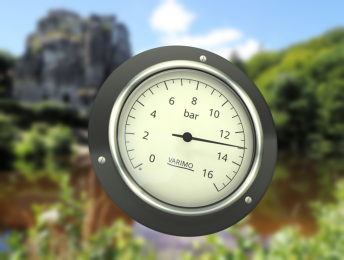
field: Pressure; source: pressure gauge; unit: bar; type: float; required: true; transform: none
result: 13 bar
